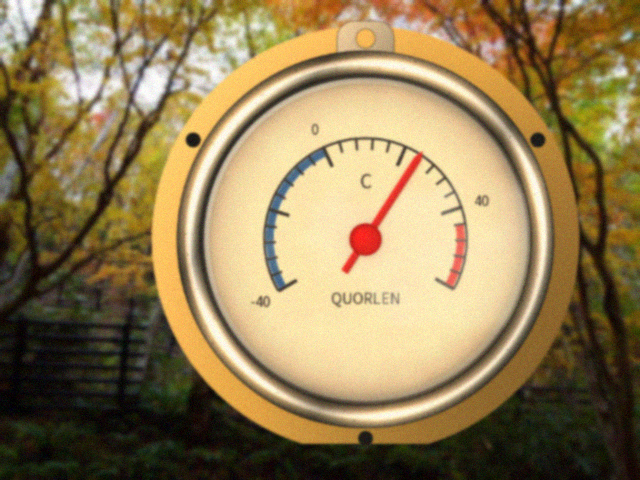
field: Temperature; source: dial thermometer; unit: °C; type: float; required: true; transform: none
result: 24 °C
